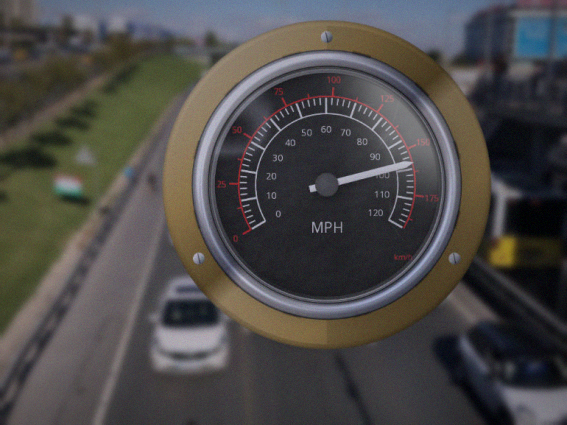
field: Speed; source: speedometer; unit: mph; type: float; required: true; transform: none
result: 98 mph
